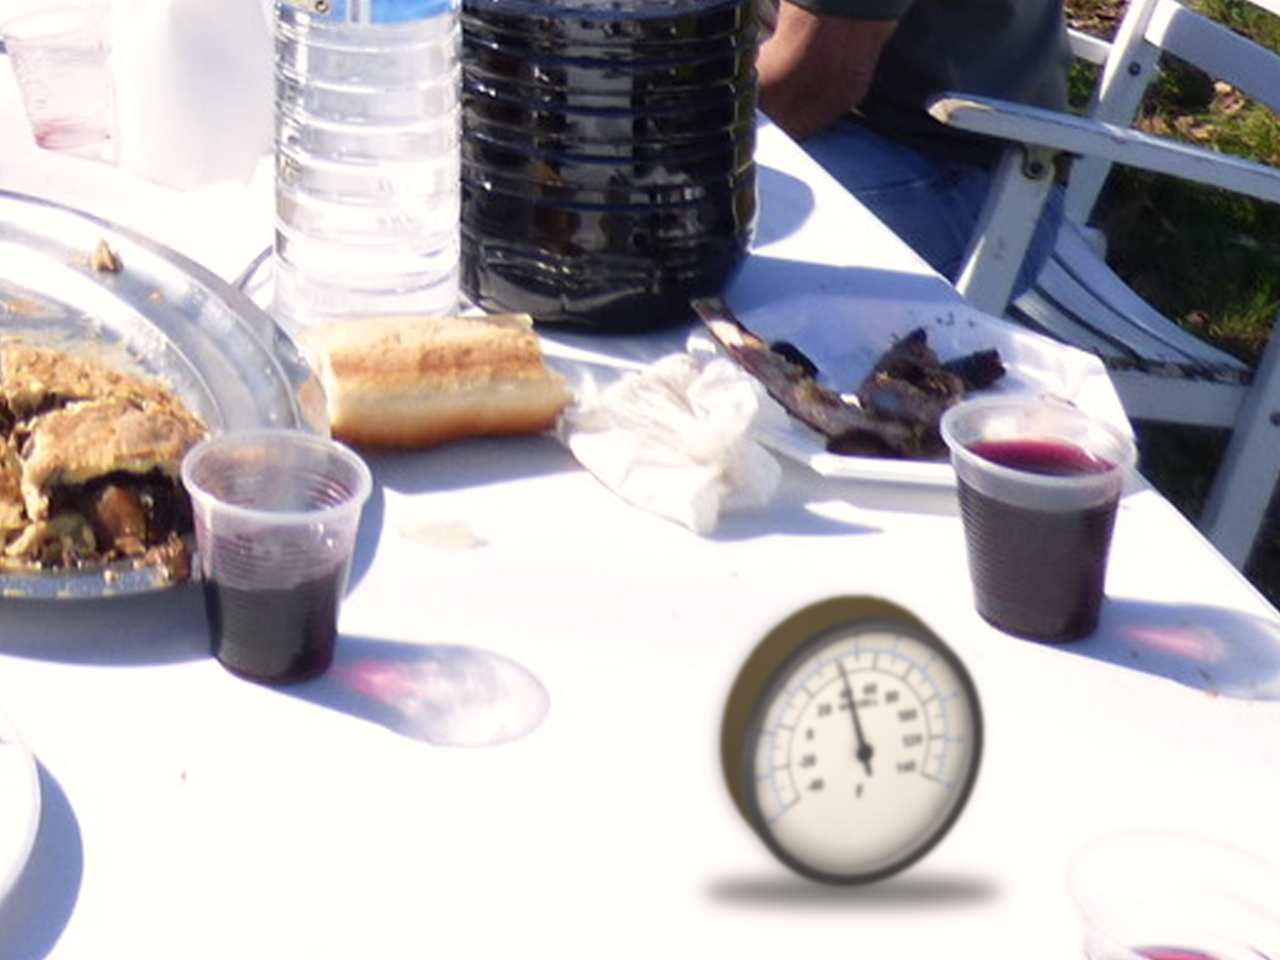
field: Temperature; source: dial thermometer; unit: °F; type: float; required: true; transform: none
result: 40 °F
